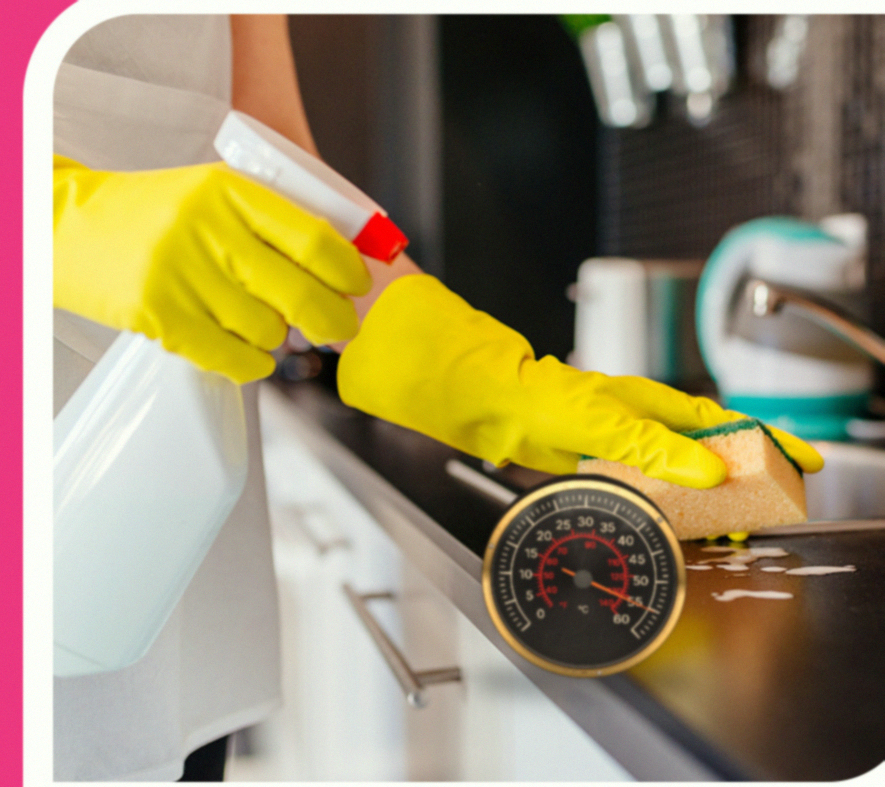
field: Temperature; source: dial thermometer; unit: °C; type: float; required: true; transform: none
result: 55 °C
